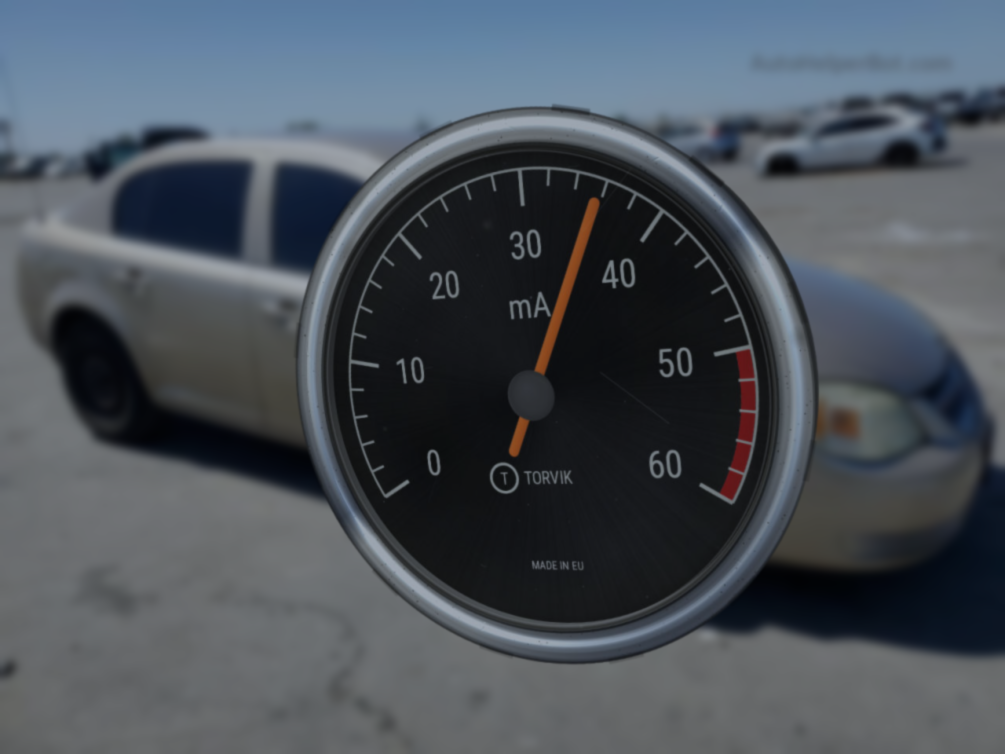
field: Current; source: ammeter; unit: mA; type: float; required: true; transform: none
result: 36 mA
